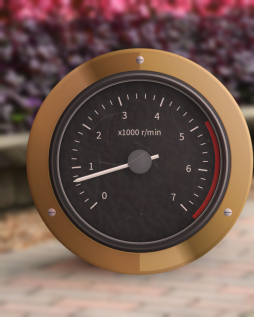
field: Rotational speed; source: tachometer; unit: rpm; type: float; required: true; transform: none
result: 700 rpm
